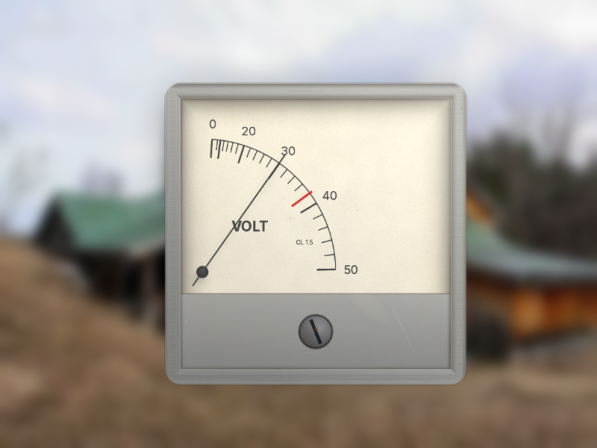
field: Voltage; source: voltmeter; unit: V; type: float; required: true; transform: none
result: 30 V
